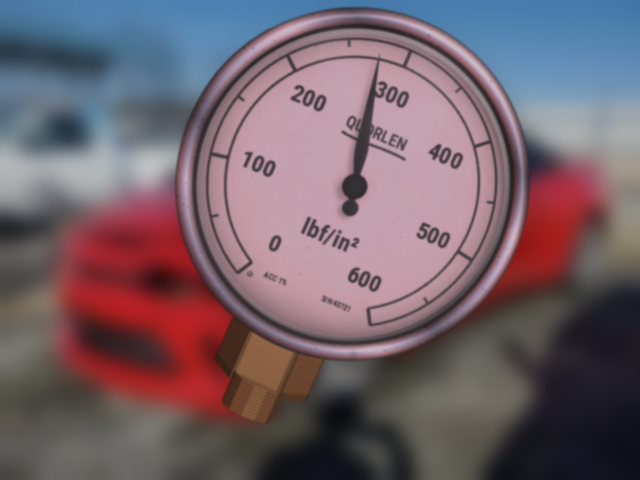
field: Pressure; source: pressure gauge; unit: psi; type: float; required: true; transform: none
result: 275 psi
